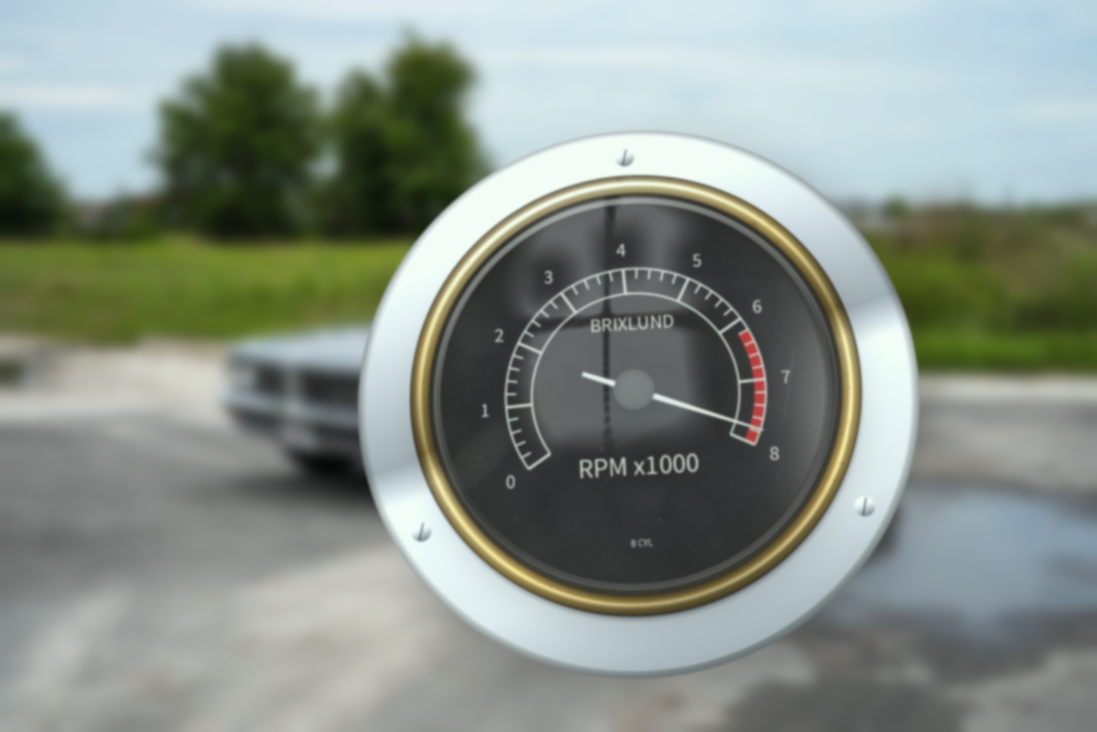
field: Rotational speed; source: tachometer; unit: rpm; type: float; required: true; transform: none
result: 7800 rpm
